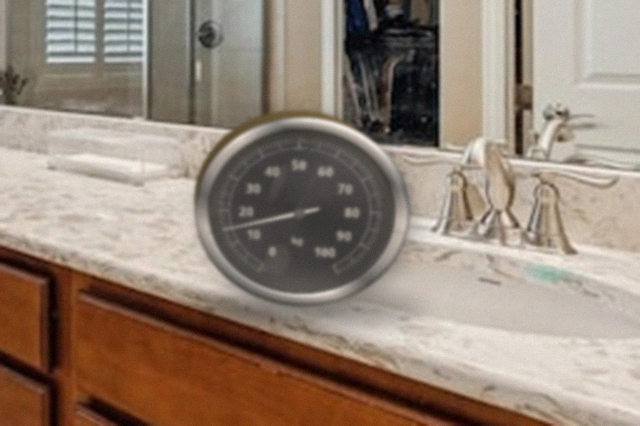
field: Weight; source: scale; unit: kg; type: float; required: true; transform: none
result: 15 kg
